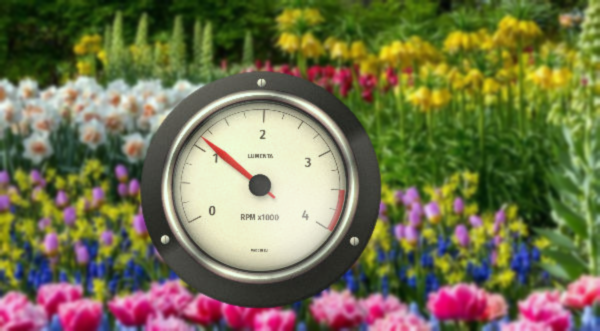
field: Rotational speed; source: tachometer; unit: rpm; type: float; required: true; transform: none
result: 1125 rpm
